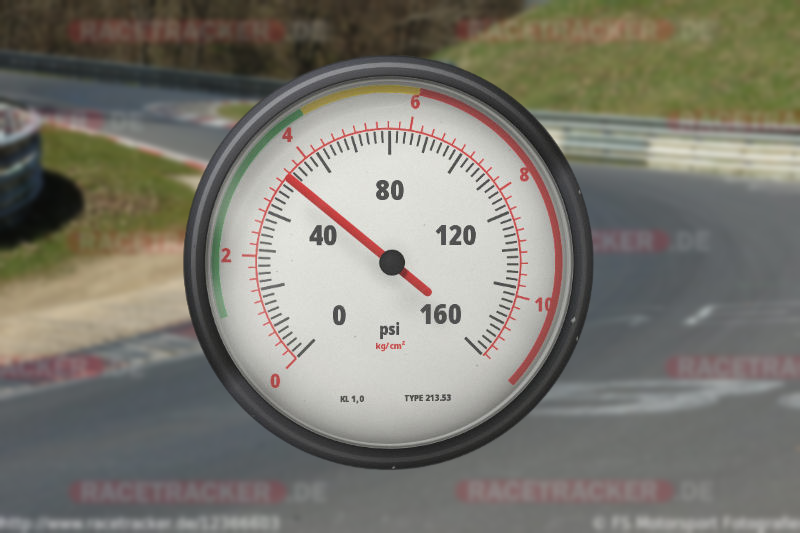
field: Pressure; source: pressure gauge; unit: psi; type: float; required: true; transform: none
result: 50 psi
